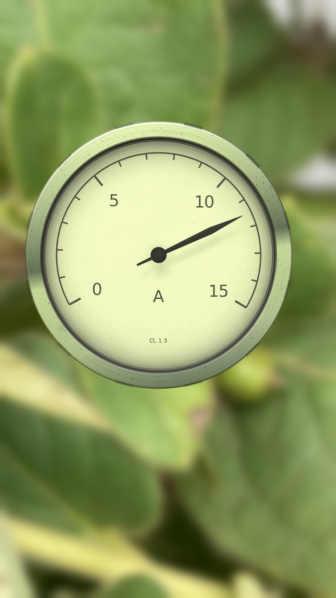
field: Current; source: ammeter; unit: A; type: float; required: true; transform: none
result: 11.5 A
